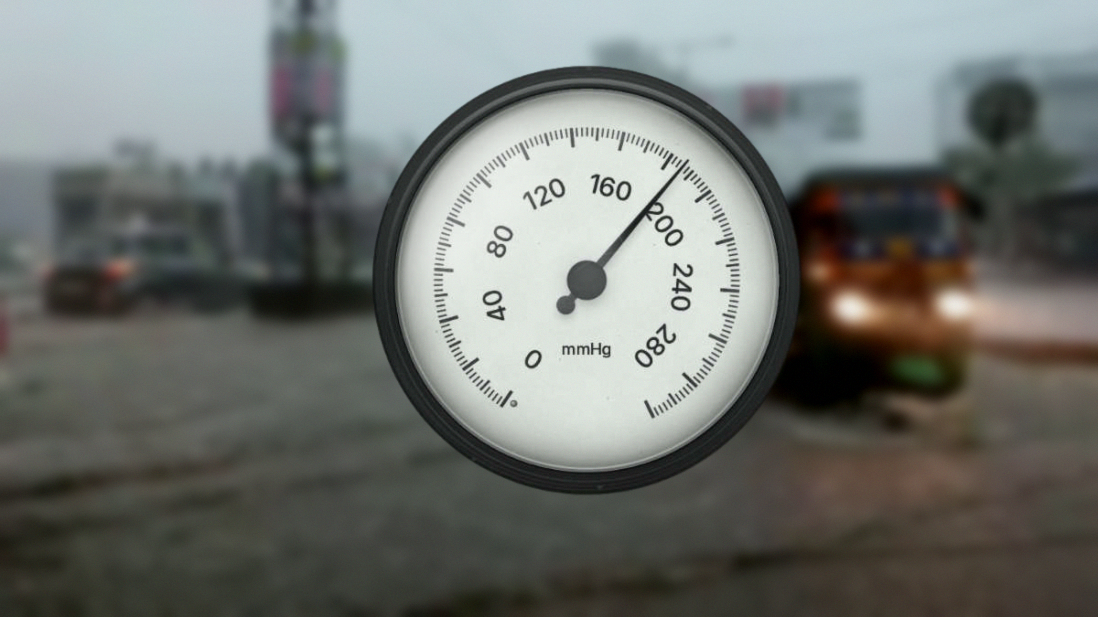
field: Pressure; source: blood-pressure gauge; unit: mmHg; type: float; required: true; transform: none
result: 186 mmHg
